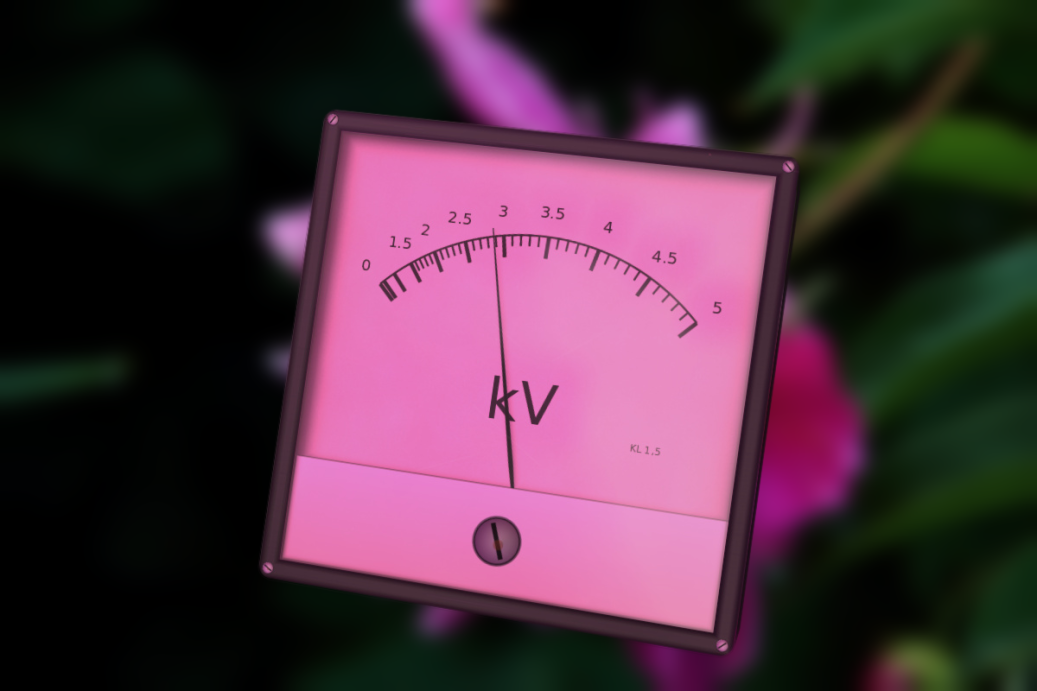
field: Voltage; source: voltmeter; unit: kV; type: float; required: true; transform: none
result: 2.9 kV
